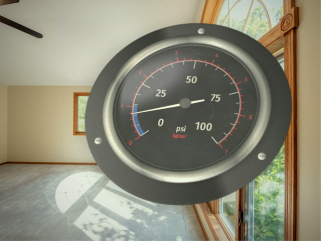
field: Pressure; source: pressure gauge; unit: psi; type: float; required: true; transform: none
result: 10 psi
